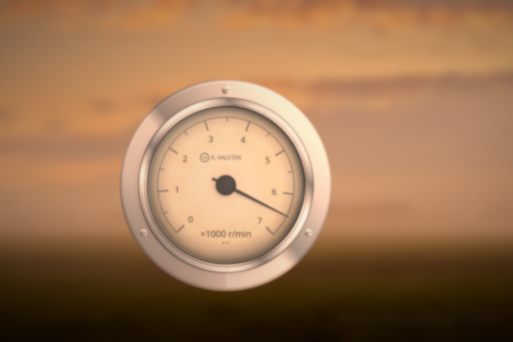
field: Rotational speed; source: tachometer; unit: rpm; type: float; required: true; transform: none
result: 6500 rpm
